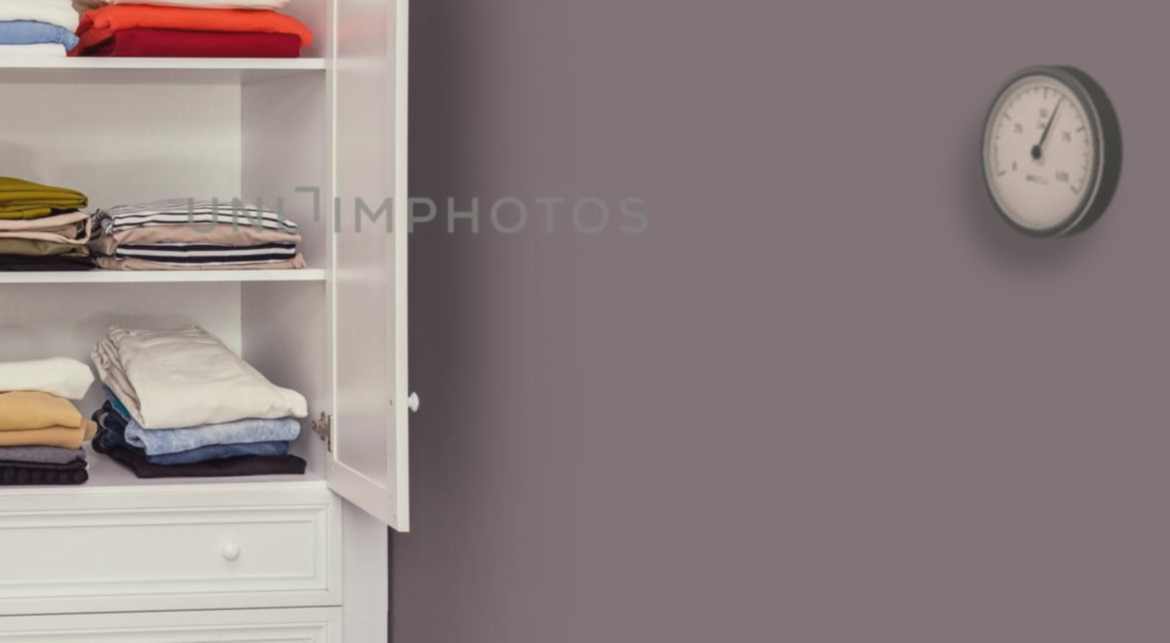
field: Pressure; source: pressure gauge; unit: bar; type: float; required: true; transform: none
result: 60 bar
